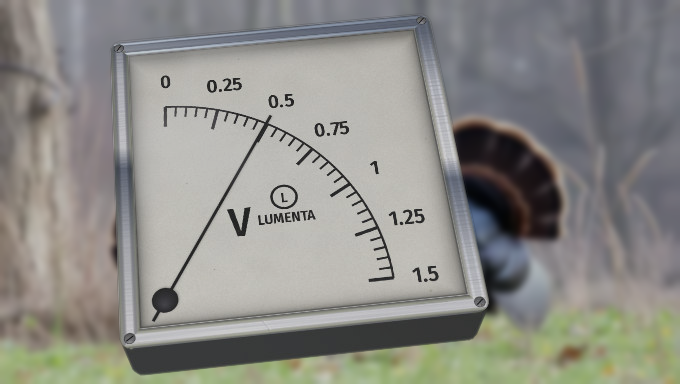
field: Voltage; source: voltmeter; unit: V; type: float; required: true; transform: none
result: 0.5 V
